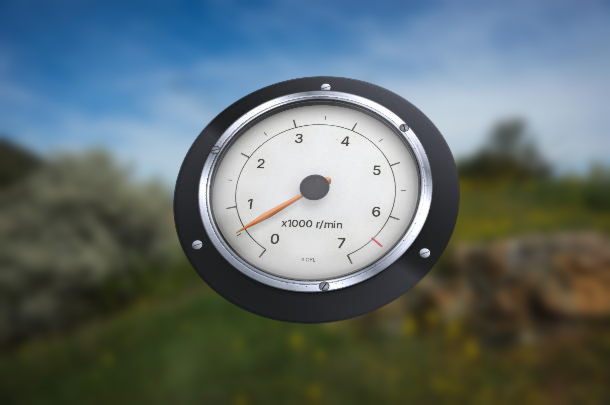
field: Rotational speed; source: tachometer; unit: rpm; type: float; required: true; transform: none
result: 500 rpm
